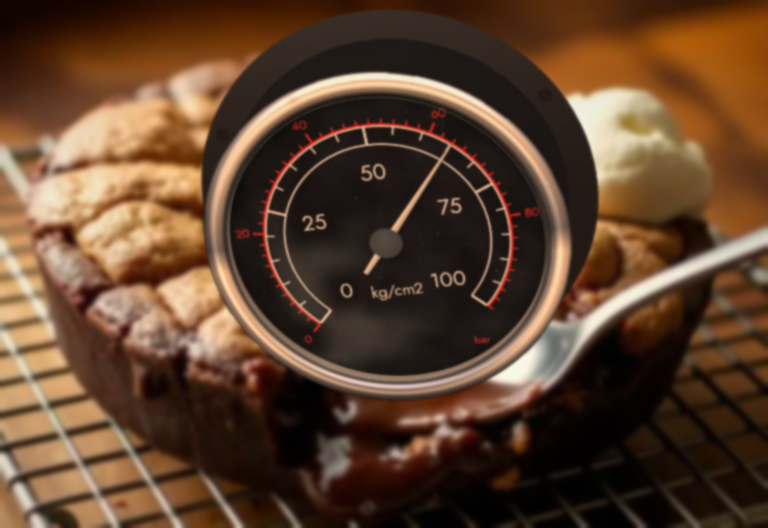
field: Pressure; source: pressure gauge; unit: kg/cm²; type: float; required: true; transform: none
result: 65 kg/cm²
